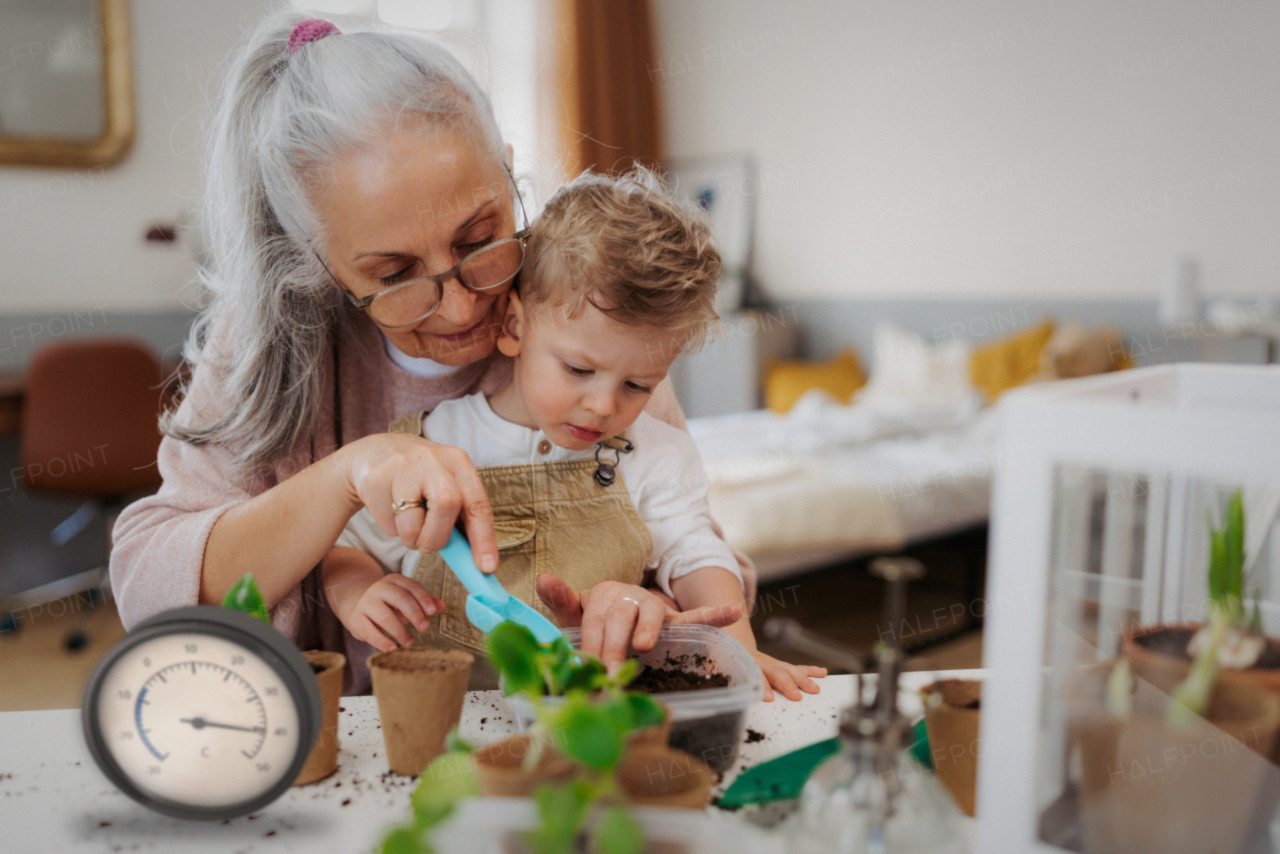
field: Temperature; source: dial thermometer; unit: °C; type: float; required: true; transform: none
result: 40 °C
